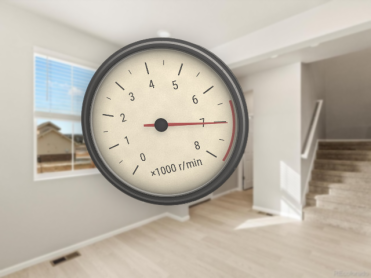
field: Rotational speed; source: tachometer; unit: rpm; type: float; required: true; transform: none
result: 7000 rpm
